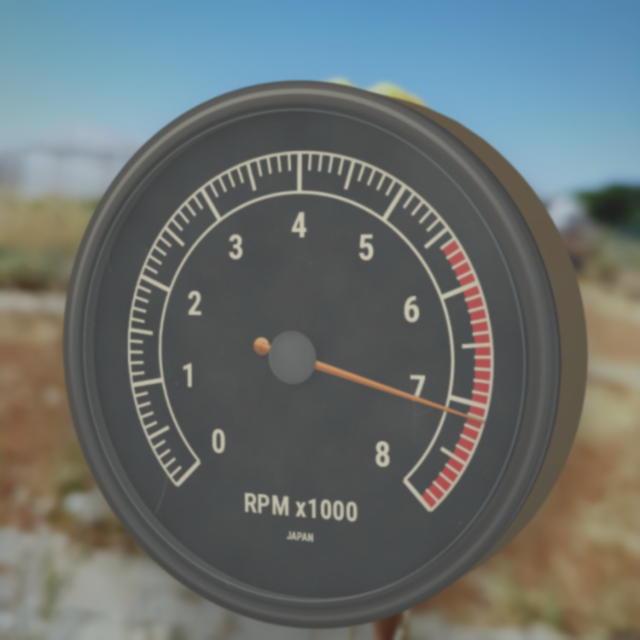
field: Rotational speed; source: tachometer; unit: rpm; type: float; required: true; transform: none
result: 7100 rpm
